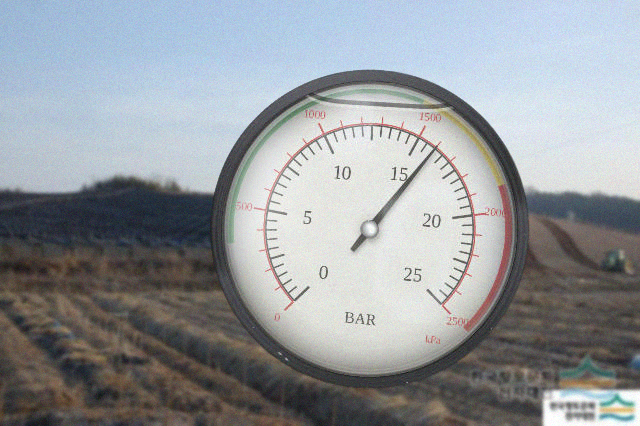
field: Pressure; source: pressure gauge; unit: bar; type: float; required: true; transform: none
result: 16 bar
